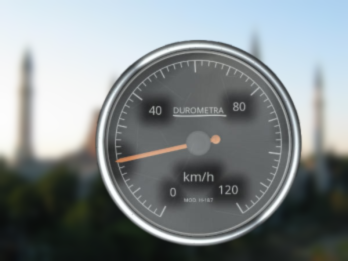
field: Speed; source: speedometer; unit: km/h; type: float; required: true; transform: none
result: 20 km/h
